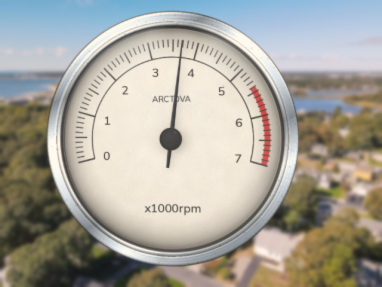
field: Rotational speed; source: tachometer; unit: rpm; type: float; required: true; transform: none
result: 3700 rpm
